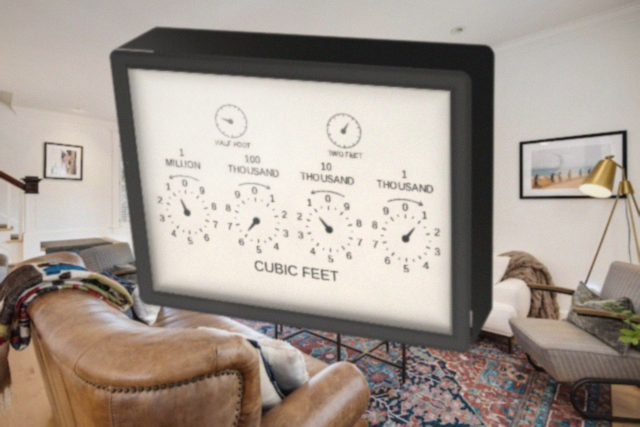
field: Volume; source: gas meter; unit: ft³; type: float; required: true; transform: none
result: 61100 ft³
